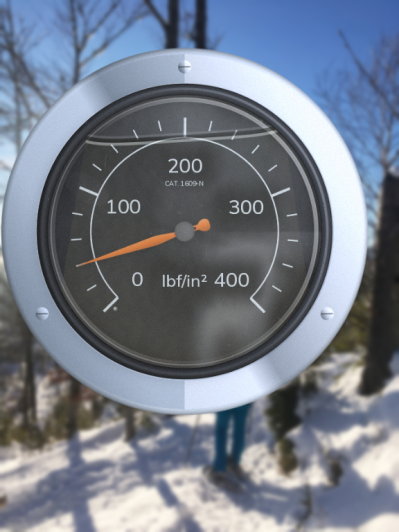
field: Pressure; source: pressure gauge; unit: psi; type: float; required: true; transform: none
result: 40 psi
